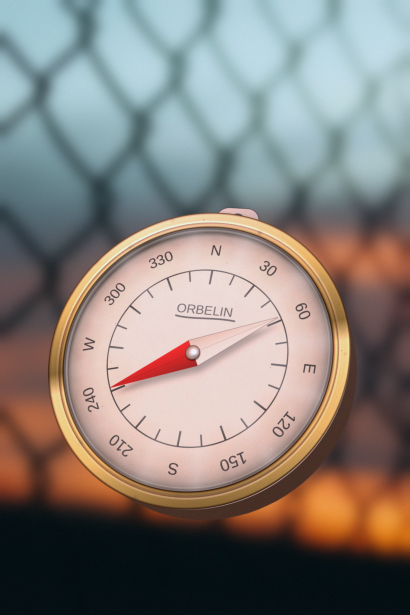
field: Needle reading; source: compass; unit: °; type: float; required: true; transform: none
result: 240 °
